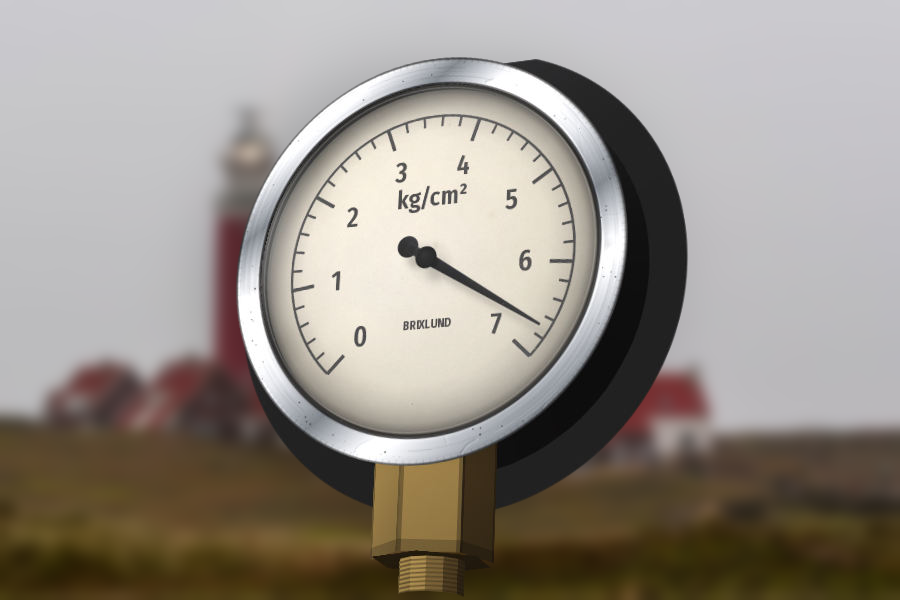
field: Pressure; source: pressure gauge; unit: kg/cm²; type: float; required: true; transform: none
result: 6.7 kg/cm²
